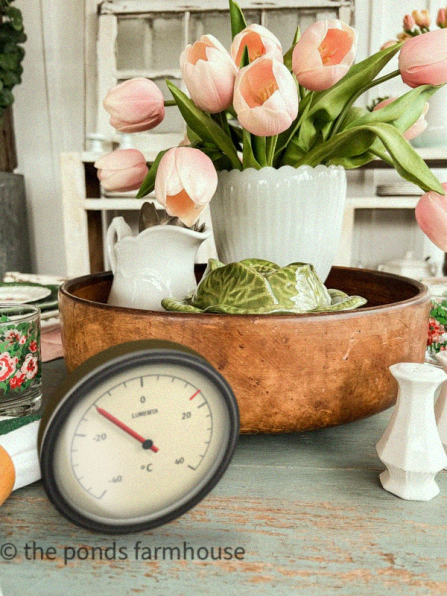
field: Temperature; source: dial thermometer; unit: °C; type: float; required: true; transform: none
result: -12 °C
